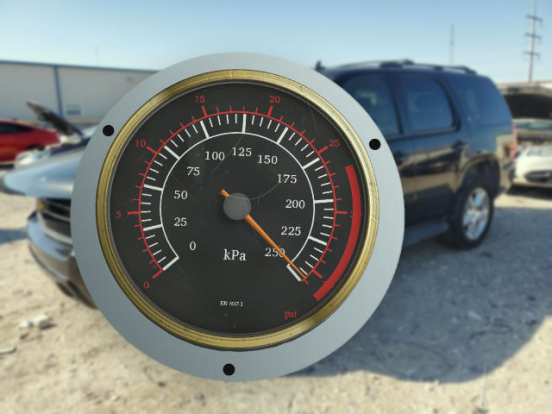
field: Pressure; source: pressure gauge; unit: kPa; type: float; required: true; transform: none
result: 247.5 kPa
